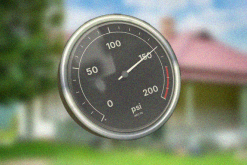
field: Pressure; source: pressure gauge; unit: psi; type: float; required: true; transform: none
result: 150 psi
